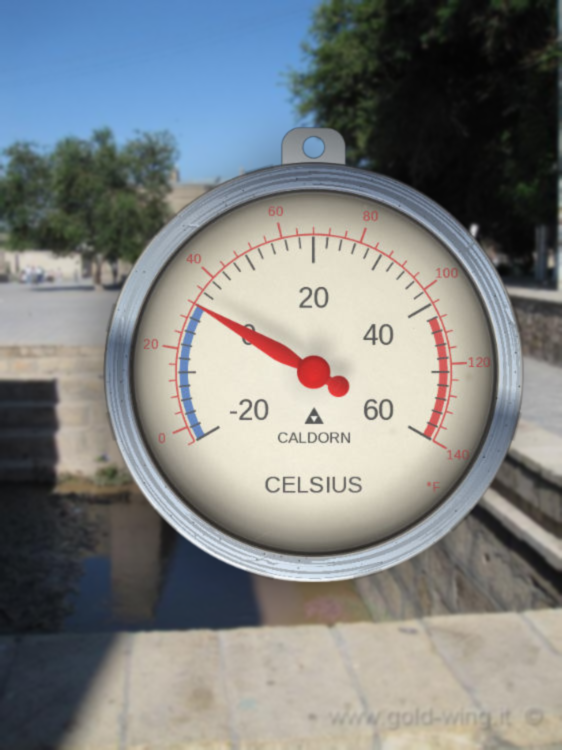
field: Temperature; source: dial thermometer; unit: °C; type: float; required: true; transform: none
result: 0 °C
